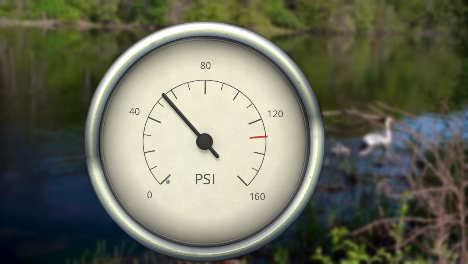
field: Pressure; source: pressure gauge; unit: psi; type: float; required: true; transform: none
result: 55 psi
